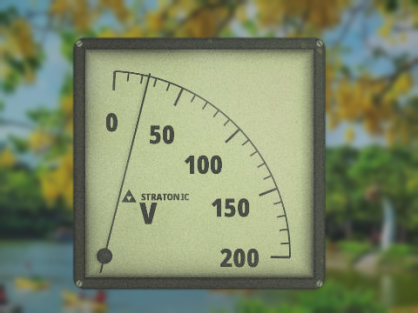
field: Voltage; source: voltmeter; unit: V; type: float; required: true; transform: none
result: 25 V
